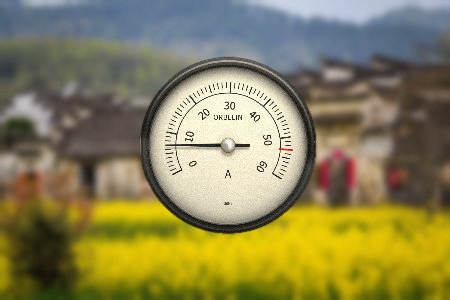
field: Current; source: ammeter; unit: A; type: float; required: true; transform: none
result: 7 A
